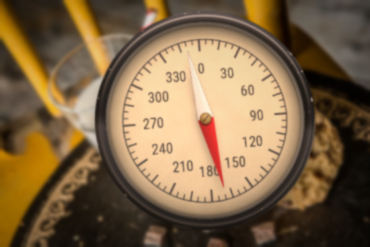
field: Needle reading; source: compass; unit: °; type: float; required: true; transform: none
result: 170 °
